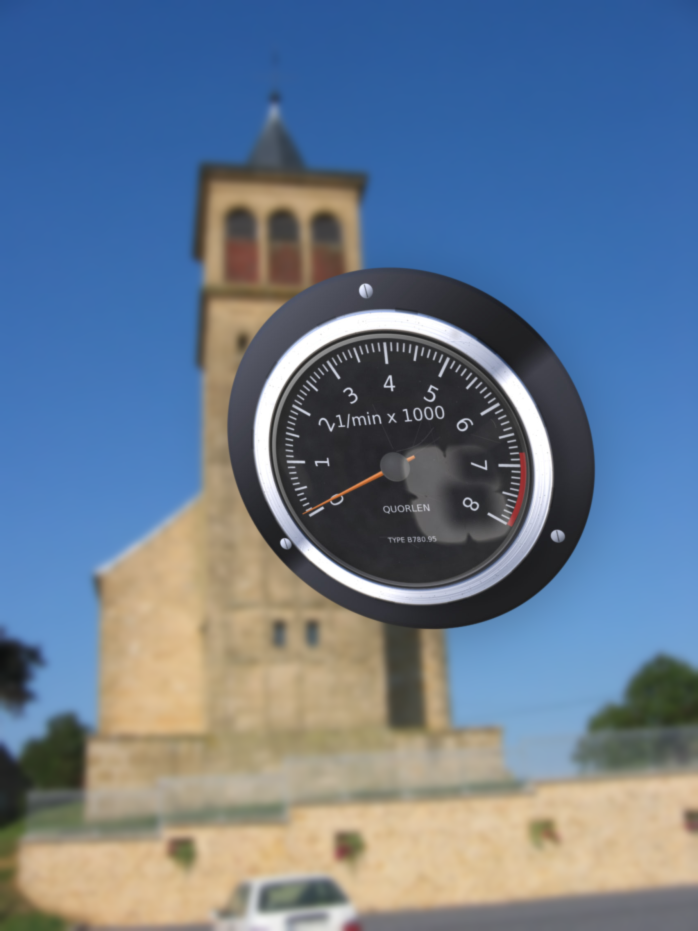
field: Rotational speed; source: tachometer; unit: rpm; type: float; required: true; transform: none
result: 100 rpm
